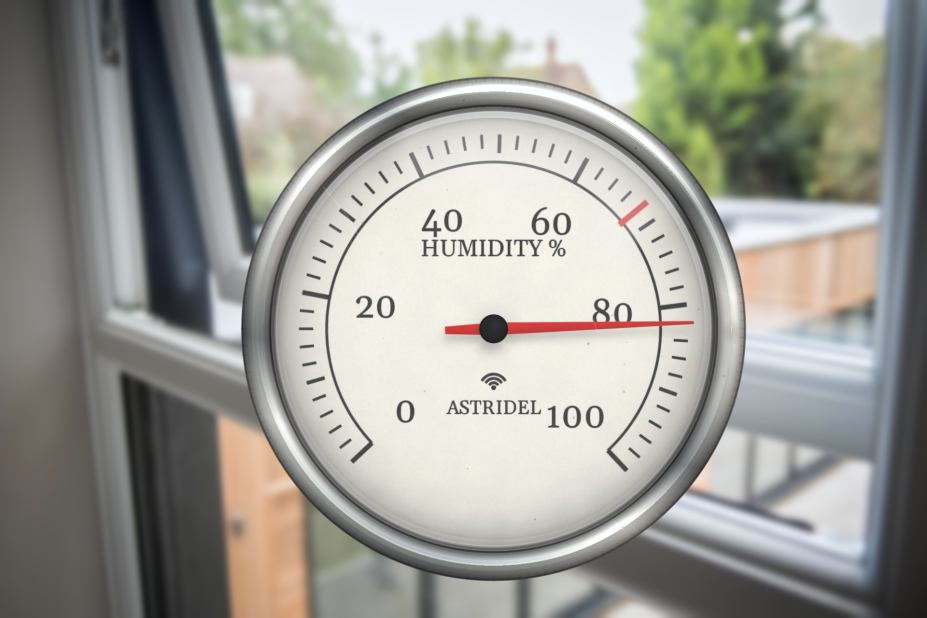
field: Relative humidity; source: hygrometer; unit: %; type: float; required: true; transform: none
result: 82 %
